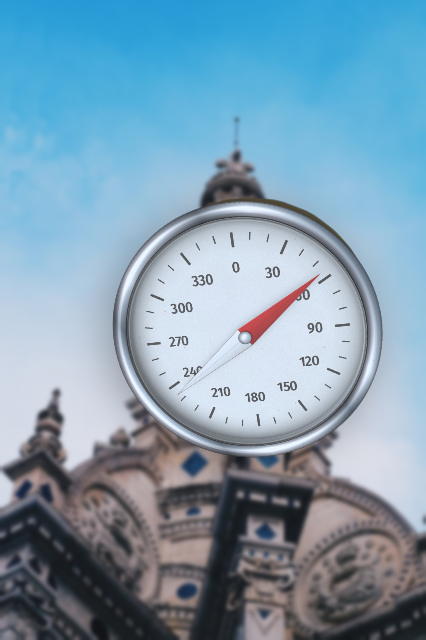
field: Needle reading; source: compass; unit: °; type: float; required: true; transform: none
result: 55 °
